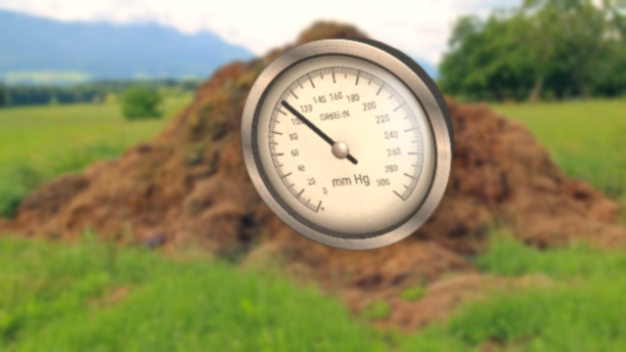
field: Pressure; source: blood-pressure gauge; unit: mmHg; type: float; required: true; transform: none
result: 110 mmHg
